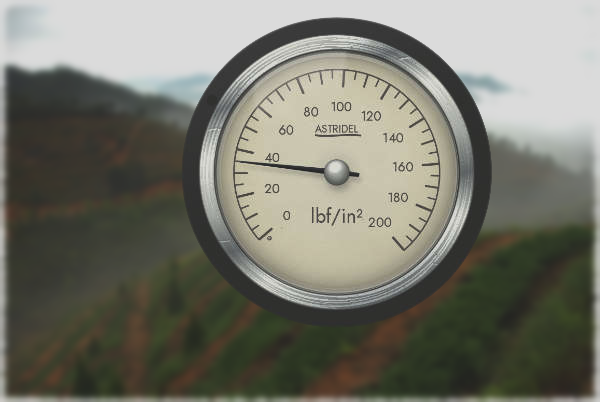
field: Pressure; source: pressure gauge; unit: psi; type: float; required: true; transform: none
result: 35 psi
